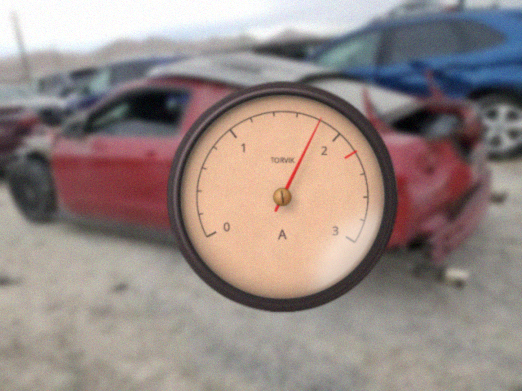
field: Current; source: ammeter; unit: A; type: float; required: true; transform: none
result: 1.8 A
